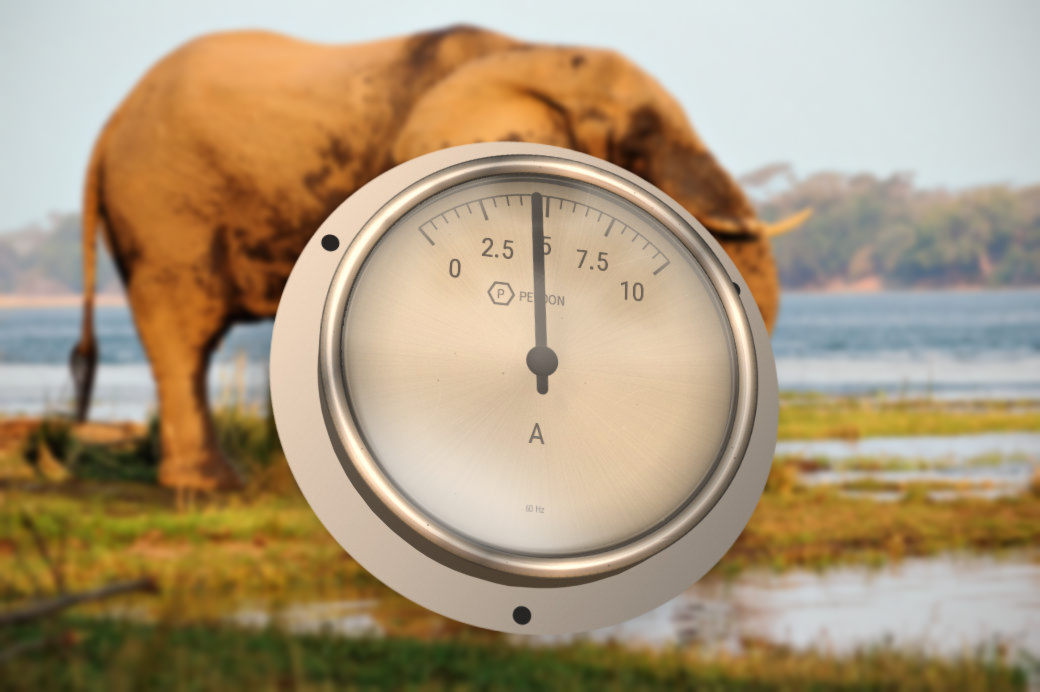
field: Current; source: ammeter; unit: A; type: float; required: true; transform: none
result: 4.5 A
